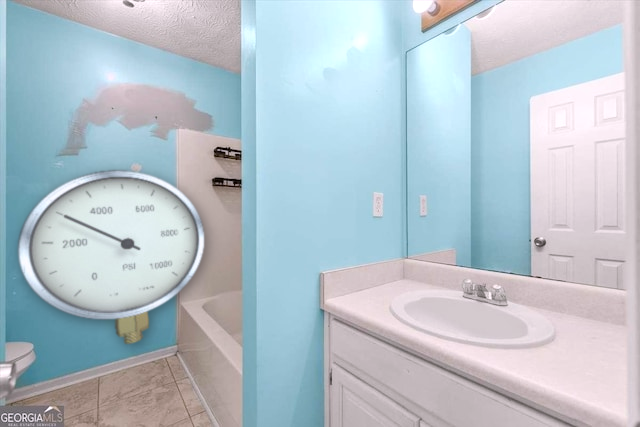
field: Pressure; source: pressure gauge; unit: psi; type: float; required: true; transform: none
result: 3000 psi
